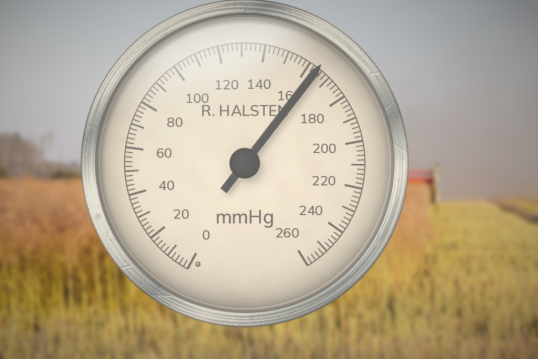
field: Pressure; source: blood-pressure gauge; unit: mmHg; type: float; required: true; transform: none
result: 164 mmHg
